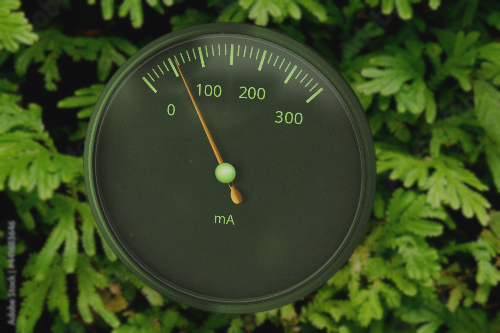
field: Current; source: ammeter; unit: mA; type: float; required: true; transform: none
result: 60 mA
